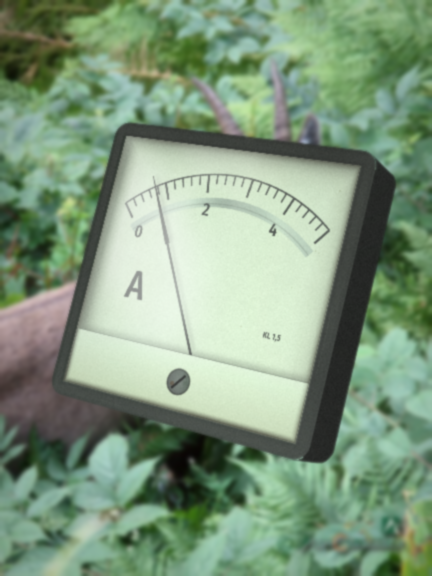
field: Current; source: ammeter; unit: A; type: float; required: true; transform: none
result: 0.8 A
